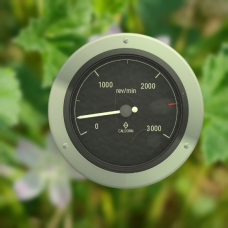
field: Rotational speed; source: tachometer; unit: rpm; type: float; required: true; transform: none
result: 250 rpm
